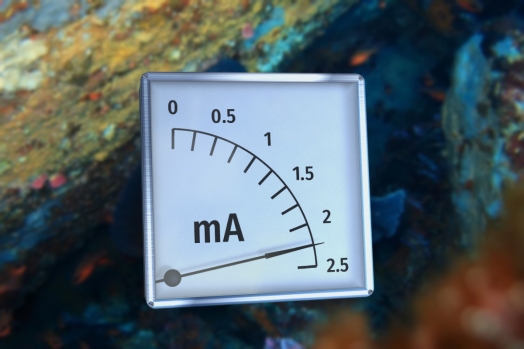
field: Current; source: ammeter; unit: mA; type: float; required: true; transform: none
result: 2.25 mA
